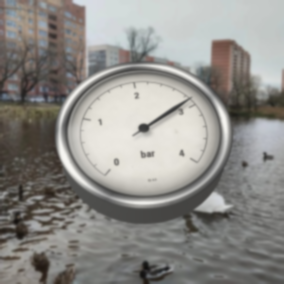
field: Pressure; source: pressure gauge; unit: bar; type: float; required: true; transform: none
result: 2.9 bar
